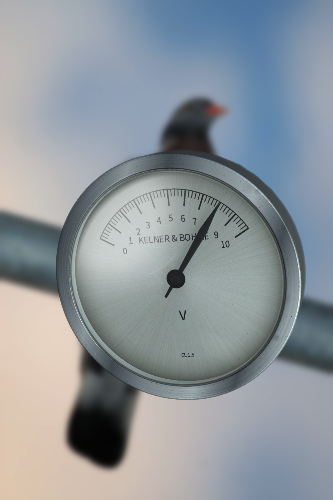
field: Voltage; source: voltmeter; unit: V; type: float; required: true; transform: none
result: 8 V
